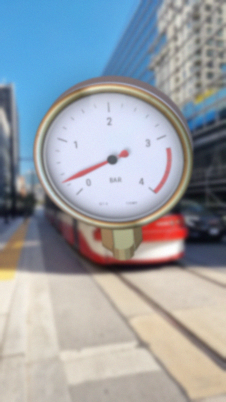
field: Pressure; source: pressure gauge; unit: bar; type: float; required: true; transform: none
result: 0.3 bar
